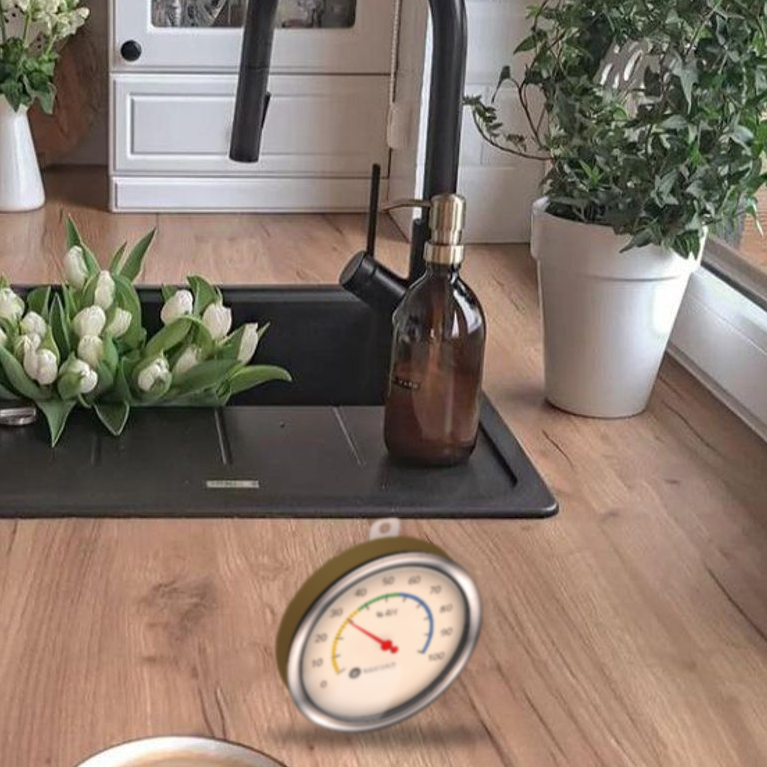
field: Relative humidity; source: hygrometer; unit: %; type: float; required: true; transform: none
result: 30 %
